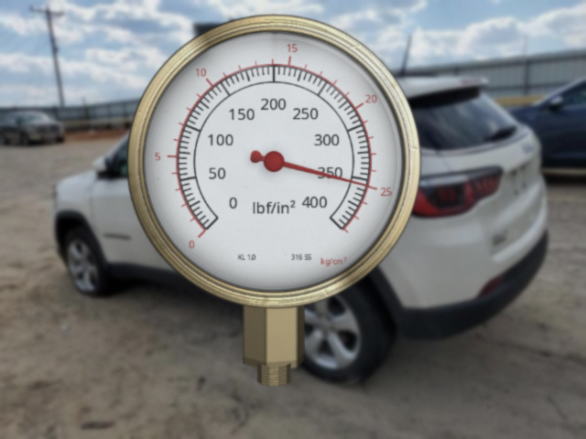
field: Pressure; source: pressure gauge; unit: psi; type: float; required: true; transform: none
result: 355 psi
